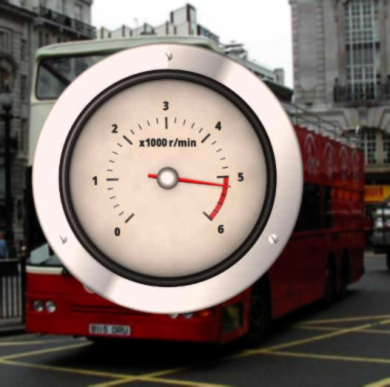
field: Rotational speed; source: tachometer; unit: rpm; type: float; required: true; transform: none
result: 5200 rpm
